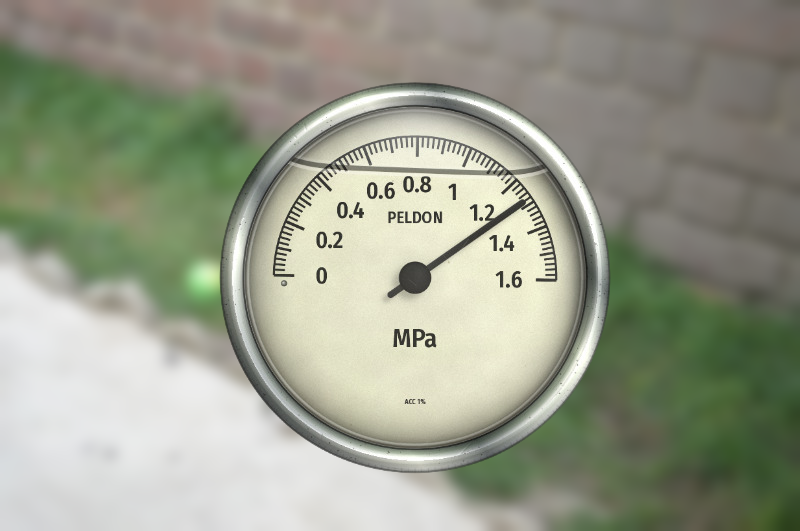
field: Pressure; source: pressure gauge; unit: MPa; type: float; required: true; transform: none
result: 1.28 MPa
